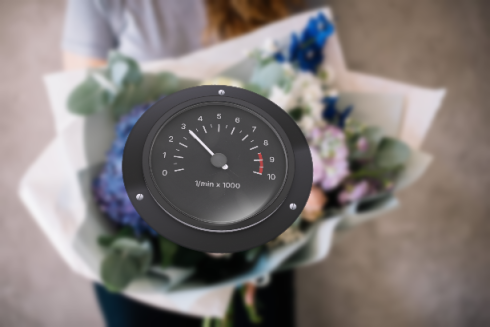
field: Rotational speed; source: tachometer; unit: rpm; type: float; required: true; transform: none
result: 3000 rpm
